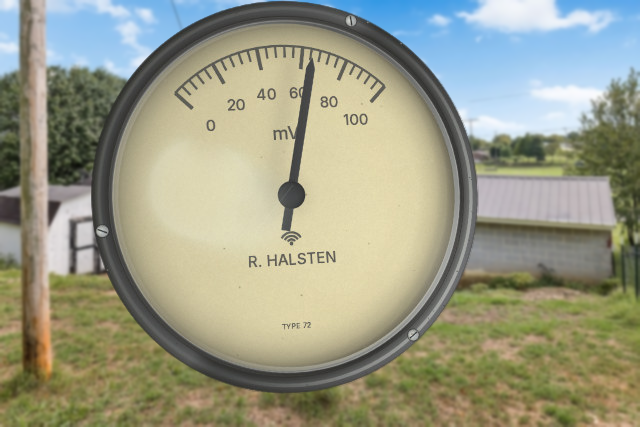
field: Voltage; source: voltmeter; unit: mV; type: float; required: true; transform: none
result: 64 mV
